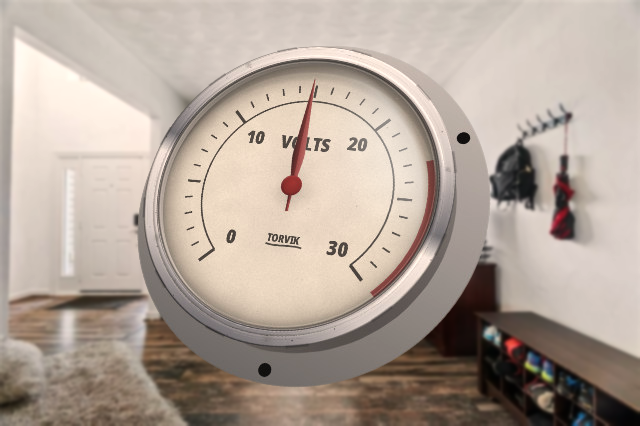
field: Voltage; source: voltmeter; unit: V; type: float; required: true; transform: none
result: 15 V
